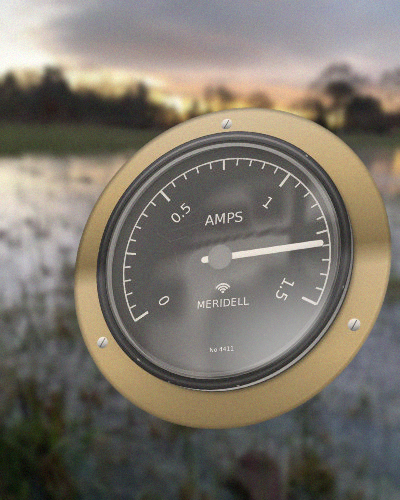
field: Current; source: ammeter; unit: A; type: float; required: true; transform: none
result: 1.3 A
